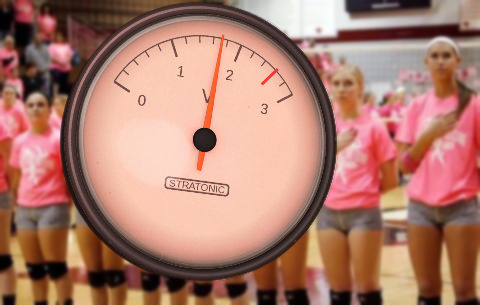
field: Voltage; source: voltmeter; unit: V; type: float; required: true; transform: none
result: 1.7 V
